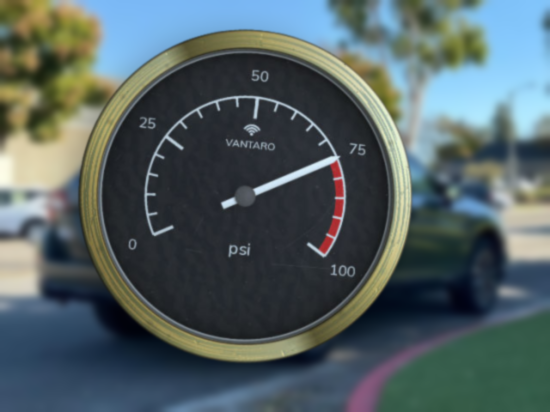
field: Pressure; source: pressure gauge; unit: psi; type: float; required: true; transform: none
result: 75 psi
